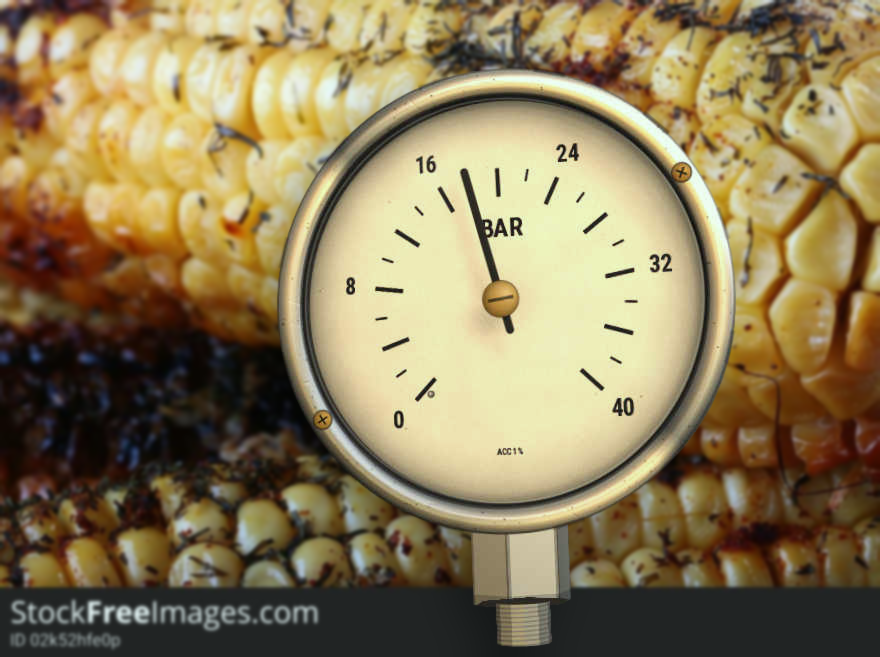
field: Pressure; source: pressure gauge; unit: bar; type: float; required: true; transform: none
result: 18 bar
